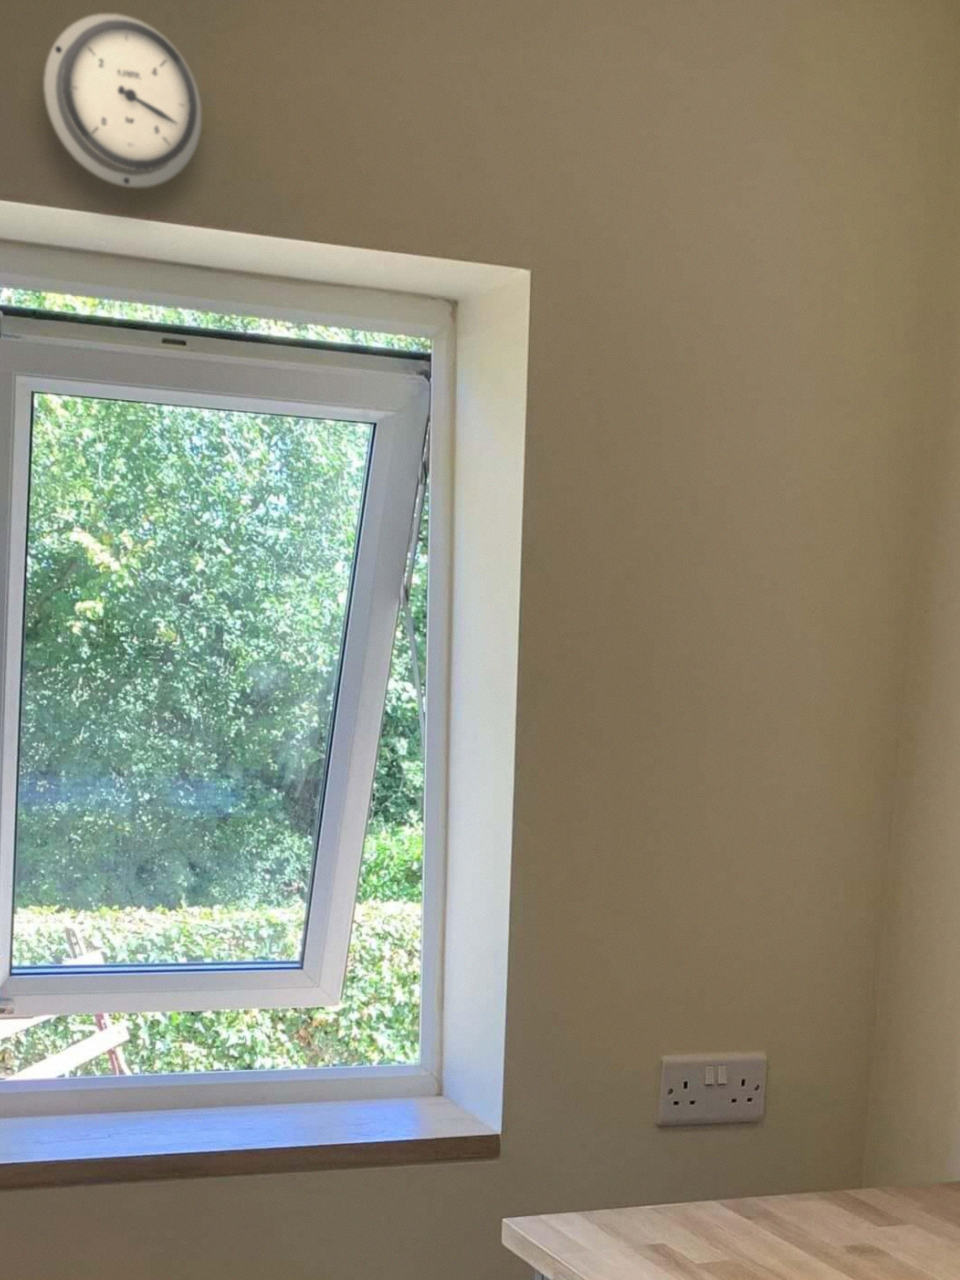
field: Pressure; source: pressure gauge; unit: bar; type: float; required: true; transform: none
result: 5.5 bar
